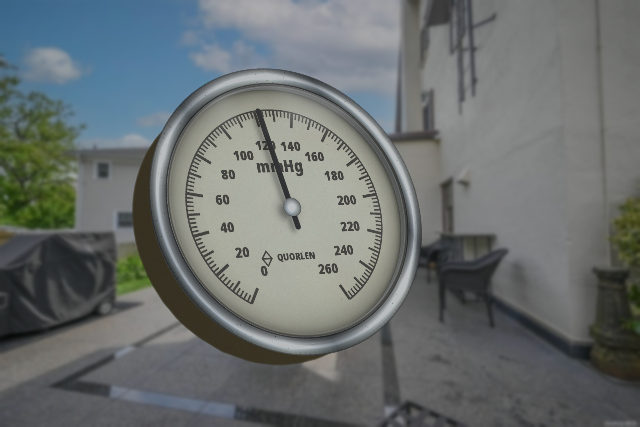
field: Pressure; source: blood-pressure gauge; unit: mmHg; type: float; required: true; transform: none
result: 120 mmHg
